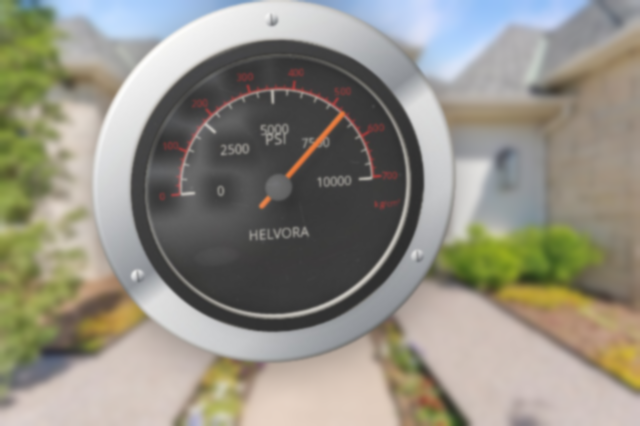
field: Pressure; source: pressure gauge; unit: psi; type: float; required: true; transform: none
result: 7500 psi
